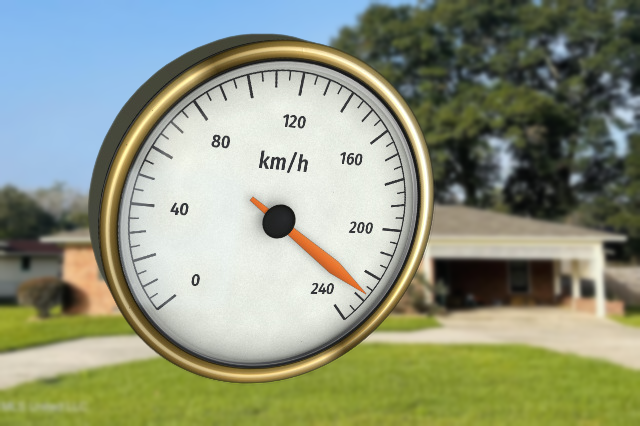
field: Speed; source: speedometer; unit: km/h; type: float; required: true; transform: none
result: 227.5 km/h
